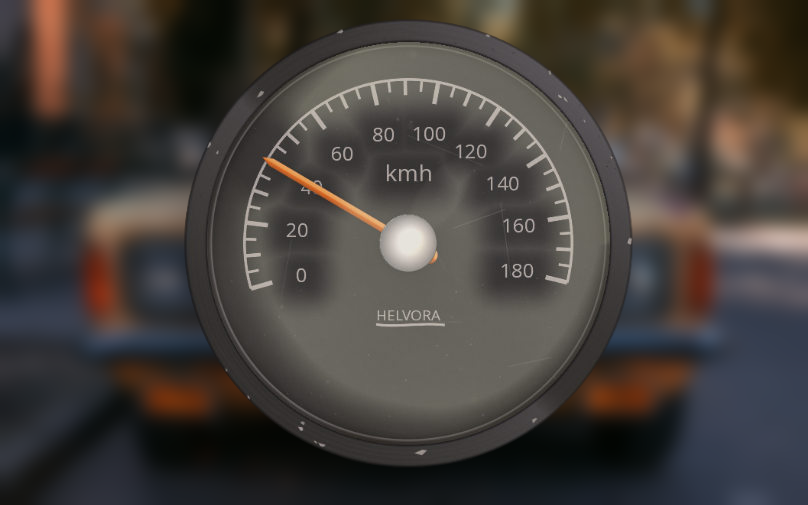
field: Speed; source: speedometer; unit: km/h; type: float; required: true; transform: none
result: 40 km/h
